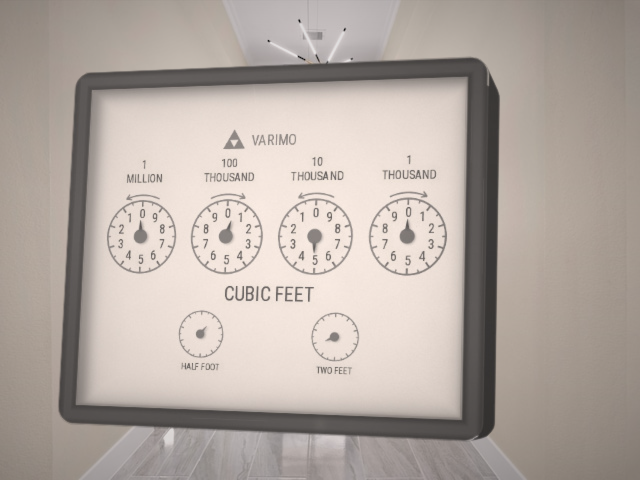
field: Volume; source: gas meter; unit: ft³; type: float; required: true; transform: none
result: 5000 ft³
